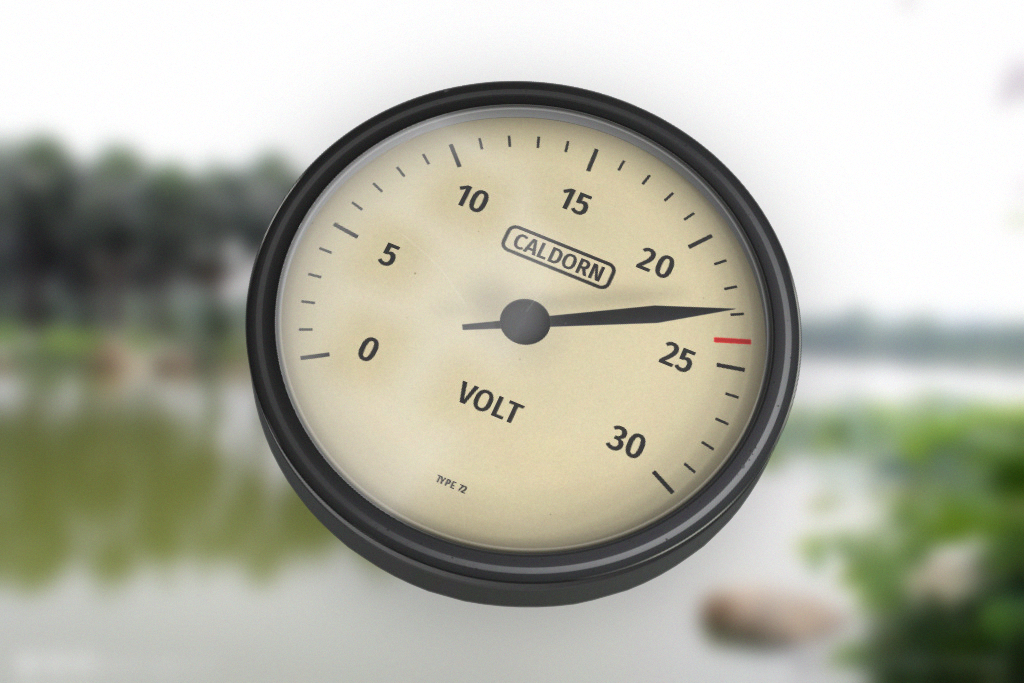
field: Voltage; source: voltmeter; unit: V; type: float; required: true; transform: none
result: 23 V
